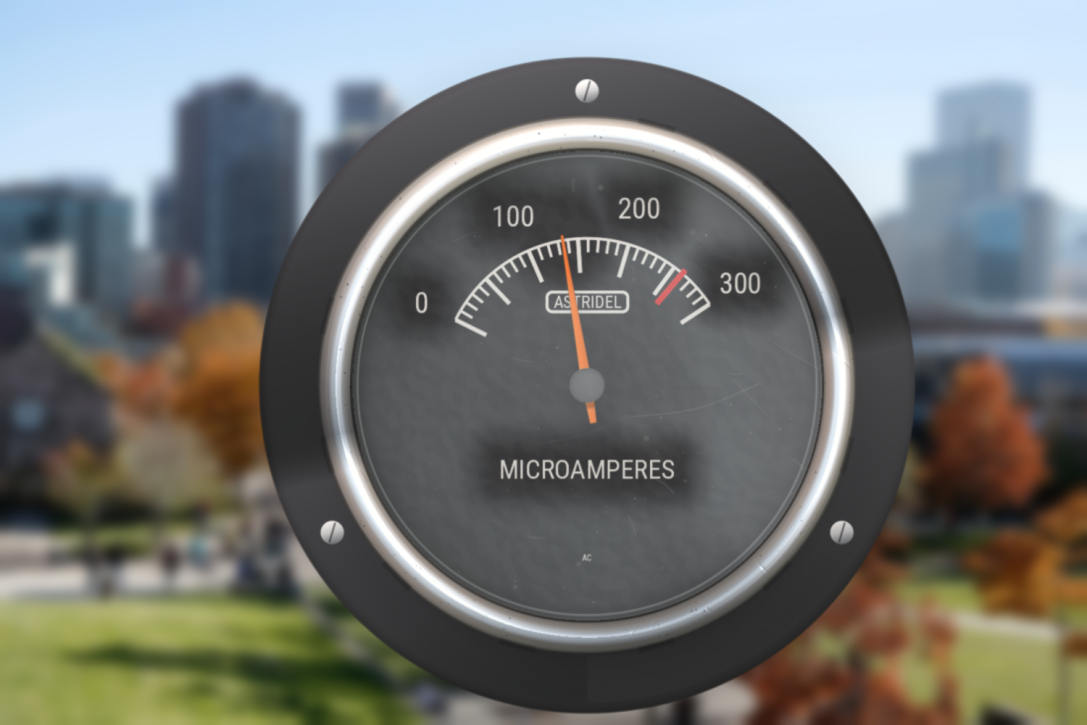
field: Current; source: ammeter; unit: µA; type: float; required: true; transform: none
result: 135 µA
